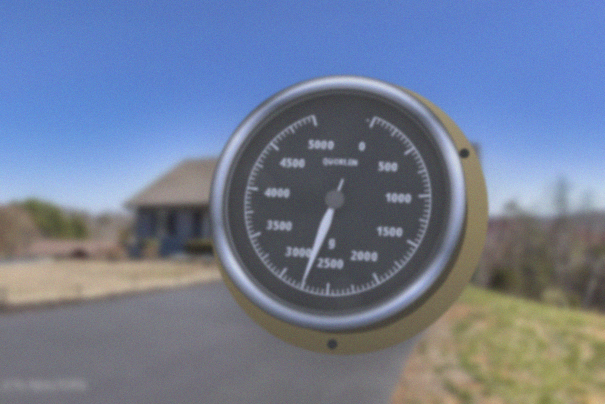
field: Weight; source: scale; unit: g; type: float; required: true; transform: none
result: 2750 g
